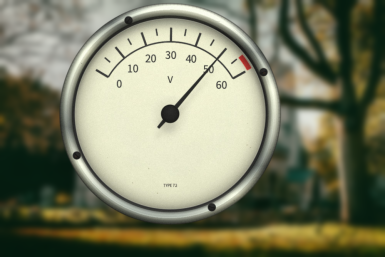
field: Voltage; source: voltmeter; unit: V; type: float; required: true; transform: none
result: 50 V
